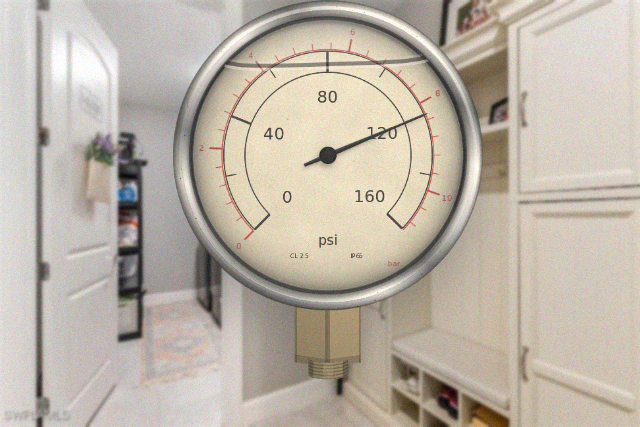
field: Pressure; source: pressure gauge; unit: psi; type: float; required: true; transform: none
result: 120 psi
